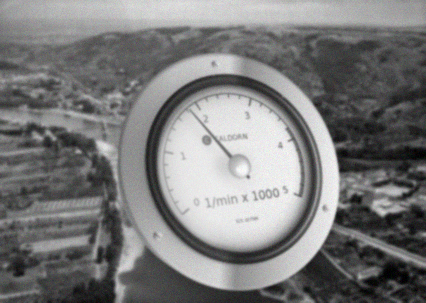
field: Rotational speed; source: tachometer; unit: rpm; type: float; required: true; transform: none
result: 1800 rpm
